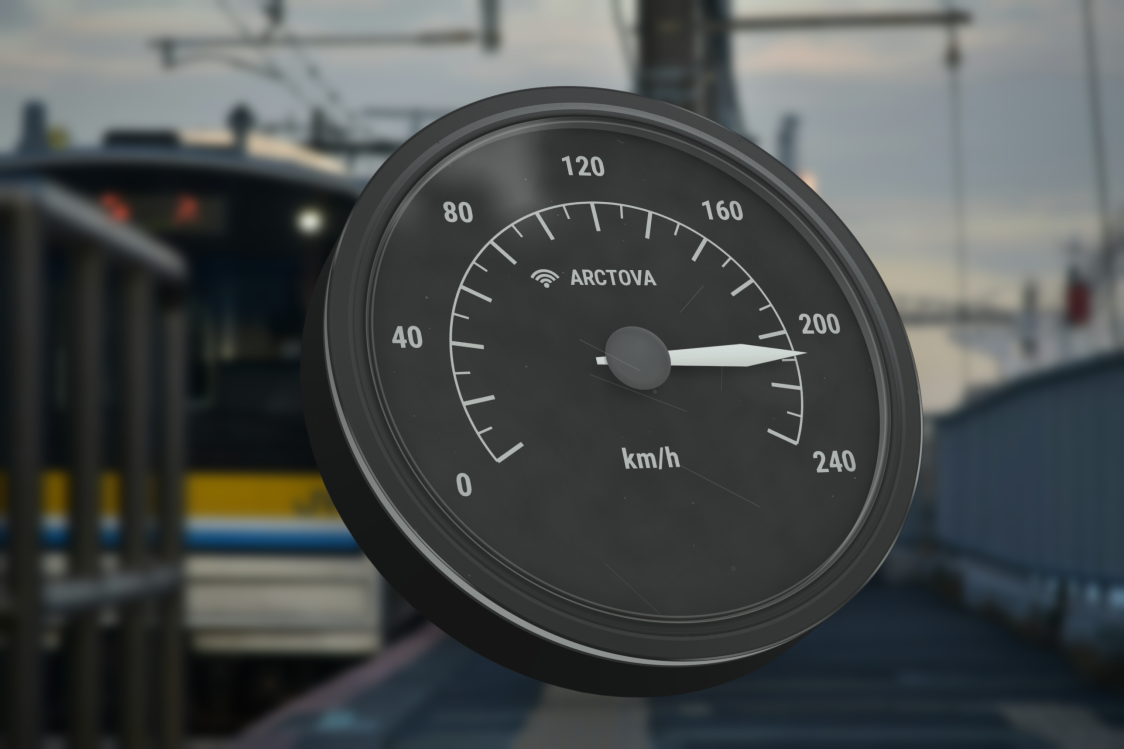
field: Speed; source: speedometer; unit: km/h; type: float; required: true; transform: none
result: 210 km/h
